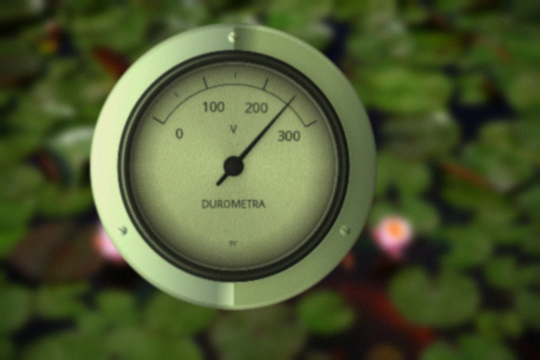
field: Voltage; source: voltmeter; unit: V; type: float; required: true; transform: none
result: 250 V
